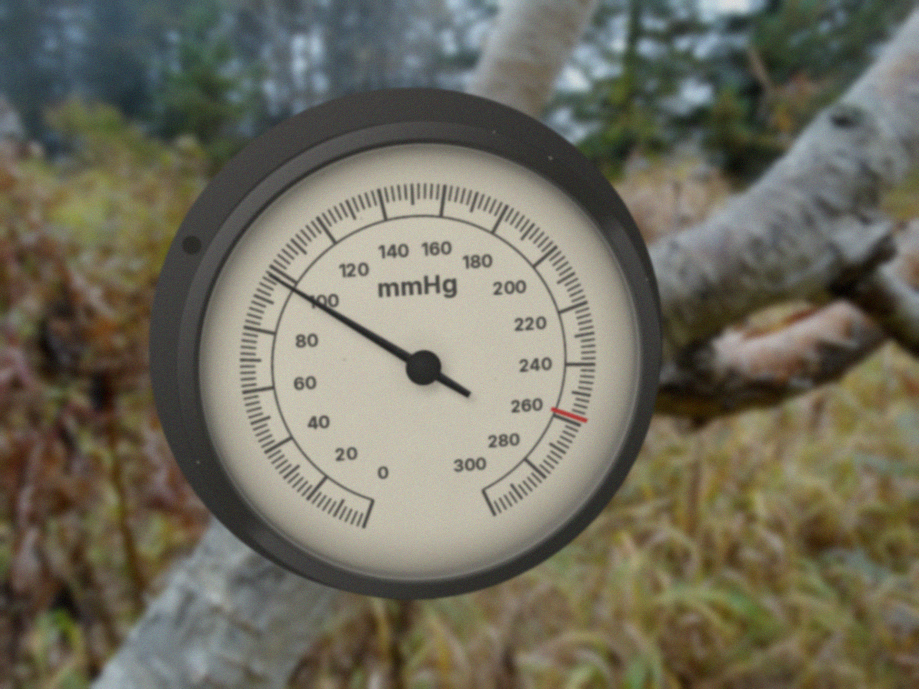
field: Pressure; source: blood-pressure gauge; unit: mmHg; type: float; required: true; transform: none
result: 98 mmHg
